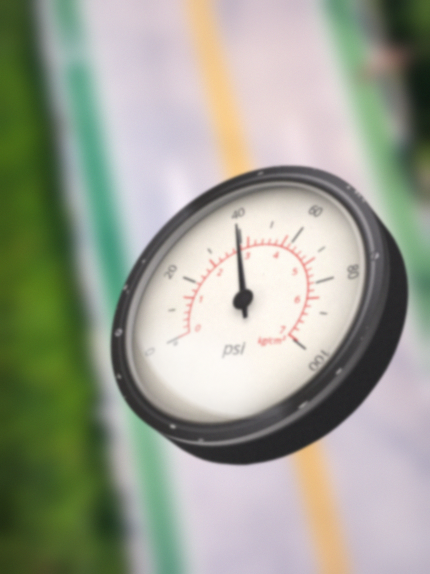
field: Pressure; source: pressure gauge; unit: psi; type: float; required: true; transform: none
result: 40 psi
